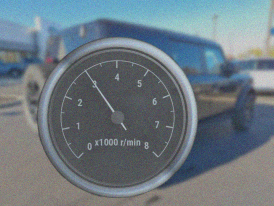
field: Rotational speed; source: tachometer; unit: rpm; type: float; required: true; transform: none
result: 3000 rpm
